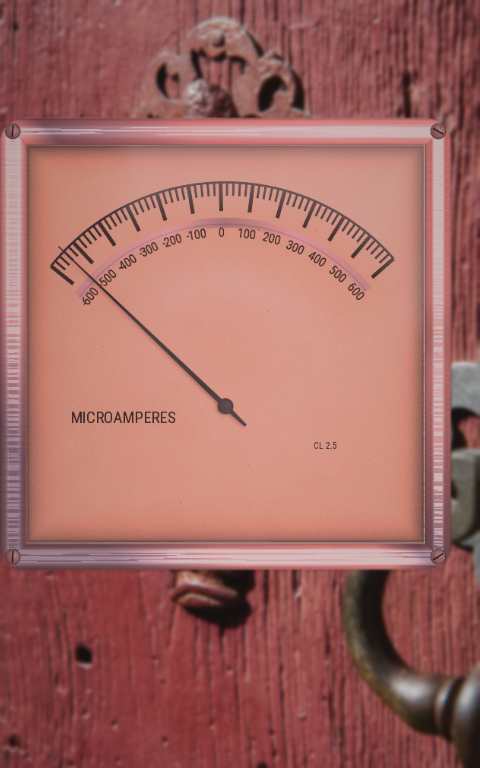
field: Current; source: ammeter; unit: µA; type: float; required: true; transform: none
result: -540 µA
